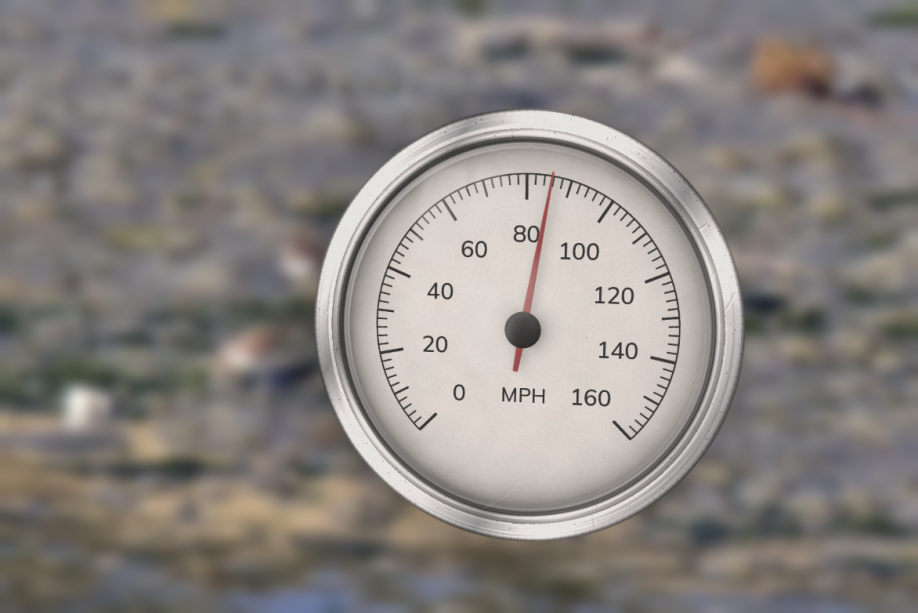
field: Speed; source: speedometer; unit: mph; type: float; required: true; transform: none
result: 86 mph
